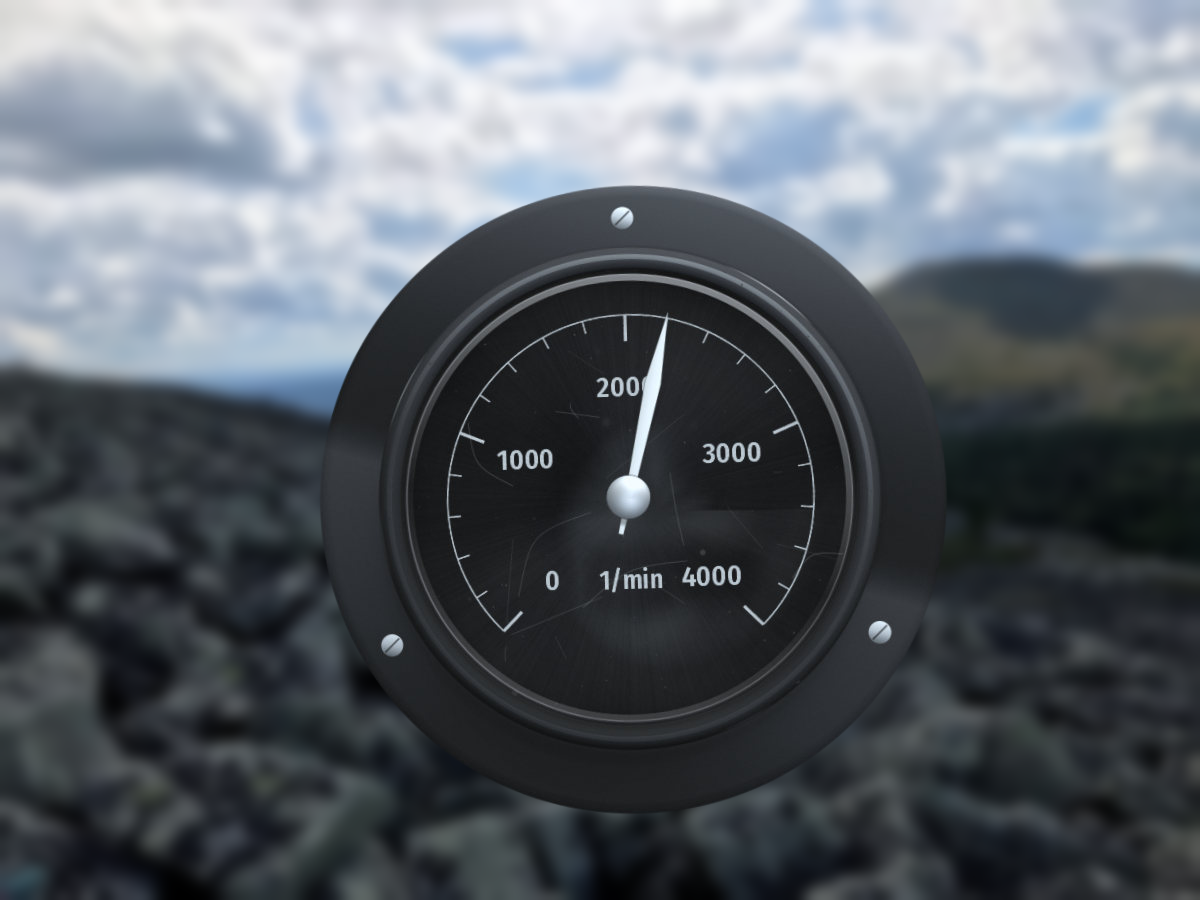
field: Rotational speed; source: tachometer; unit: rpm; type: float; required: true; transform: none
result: 2200 rpm
